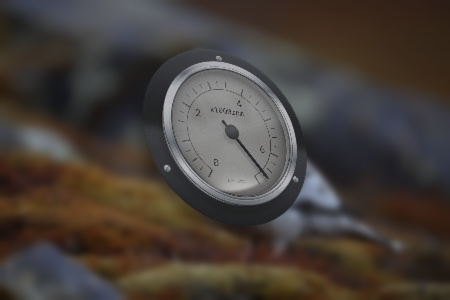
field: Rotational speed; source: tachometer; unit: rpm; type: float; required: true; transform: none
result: 6750 rpm
